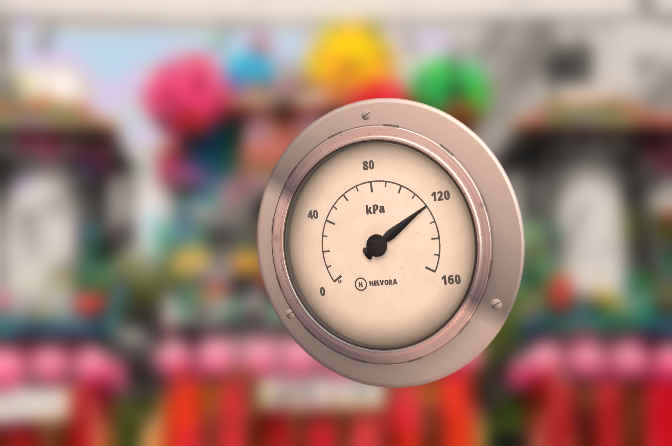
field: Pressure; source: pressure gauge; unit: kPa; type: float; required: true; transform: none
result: 120 kPa
